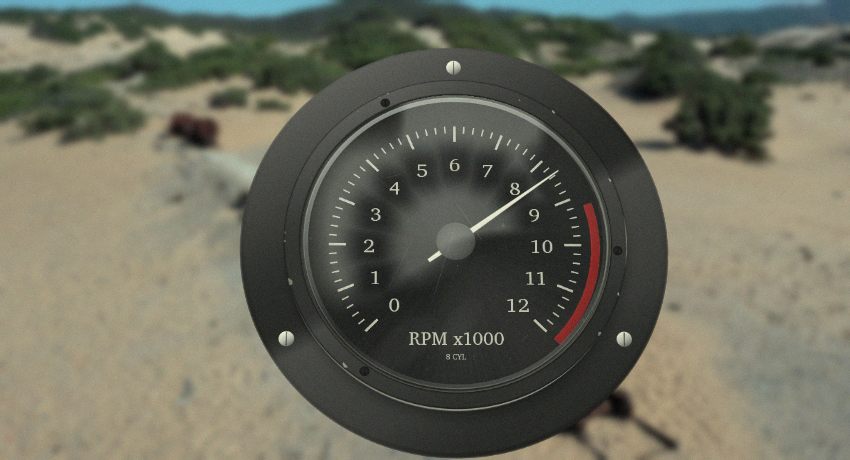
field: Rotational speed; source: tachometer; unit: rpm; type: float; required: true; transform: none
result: 8400 rpm
